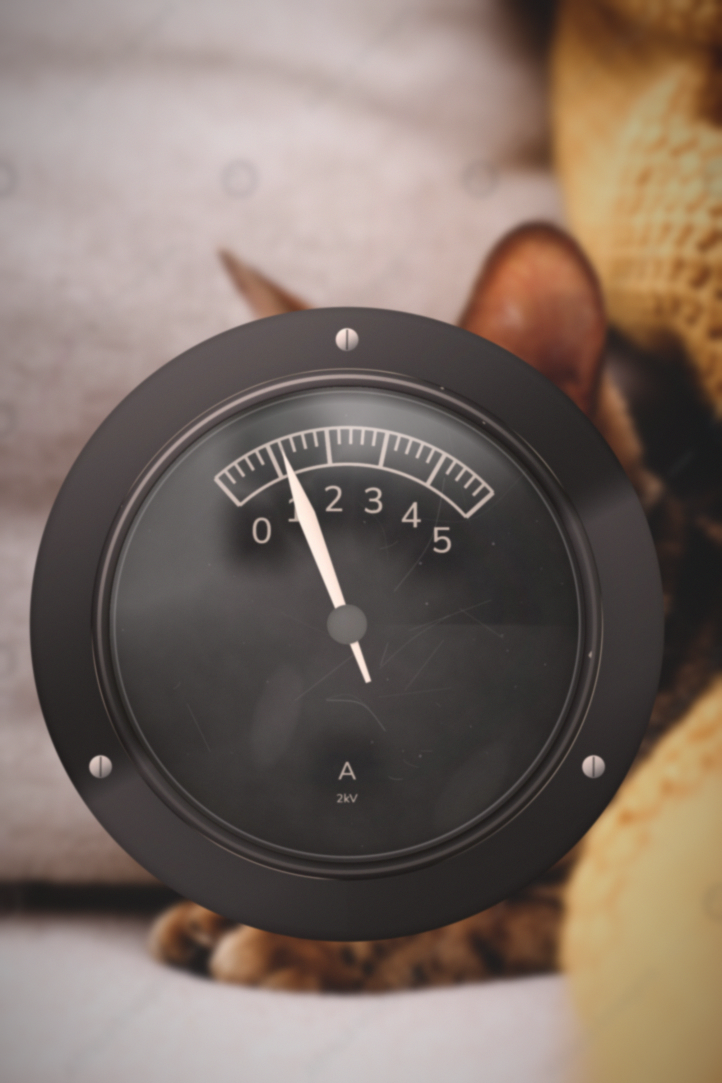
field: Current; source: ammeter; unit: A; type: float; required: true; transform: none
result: 1.2 A
